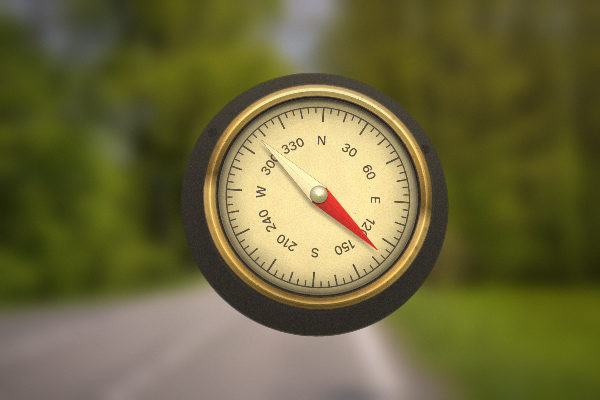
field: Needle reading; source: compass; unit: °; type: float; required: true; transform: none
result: 130 °
